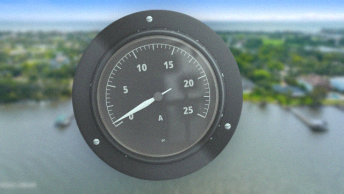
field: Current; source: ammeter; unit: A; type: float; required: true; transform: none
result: 0.5 A
